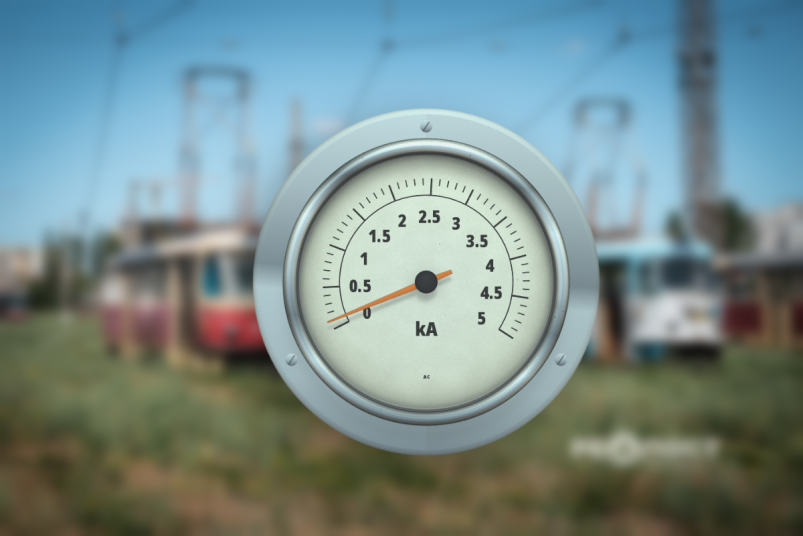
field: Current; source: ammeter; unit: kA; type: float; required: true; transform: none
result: 0.1 kA
